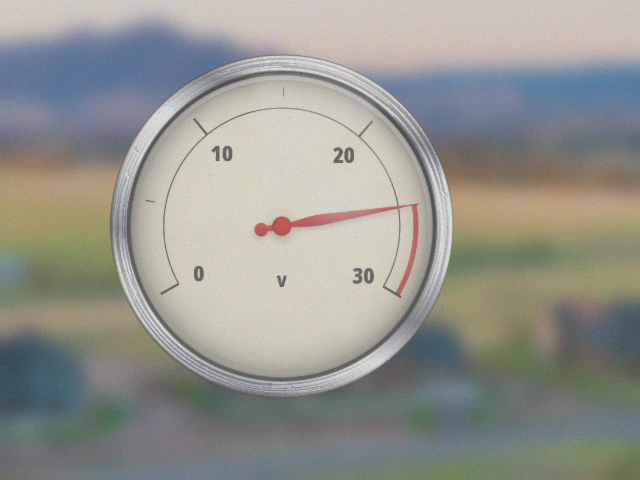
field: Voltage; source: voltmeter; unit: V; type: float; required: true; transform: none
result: 25 V
